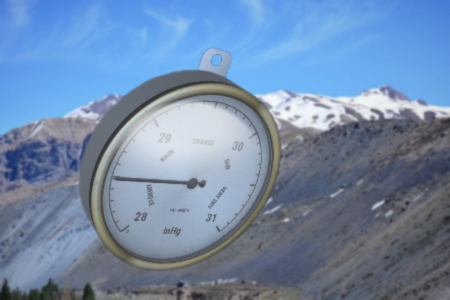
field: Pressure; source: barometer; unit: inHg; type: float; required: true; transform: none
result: 28.5 inHg
